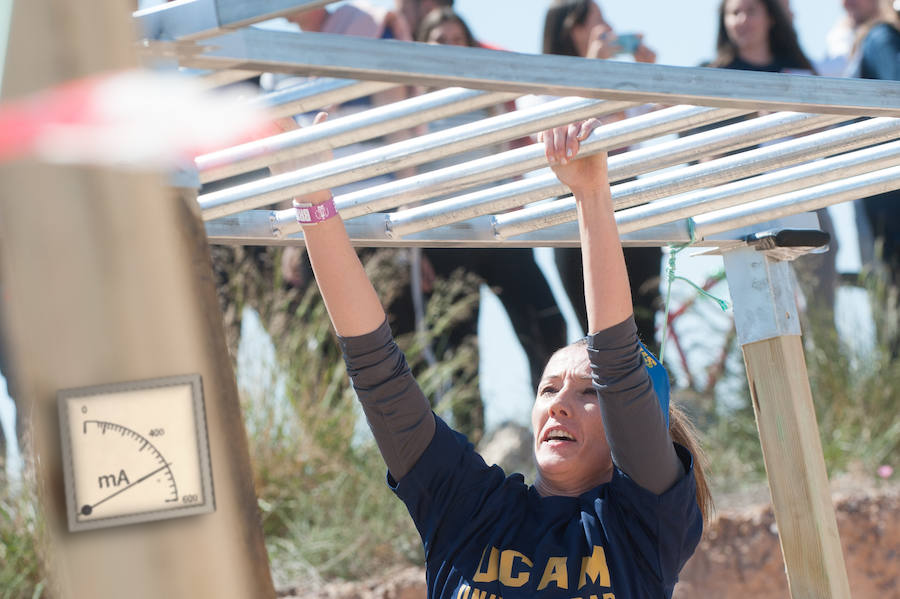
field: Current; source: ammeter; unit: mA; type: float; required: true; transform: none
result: 500 mA
